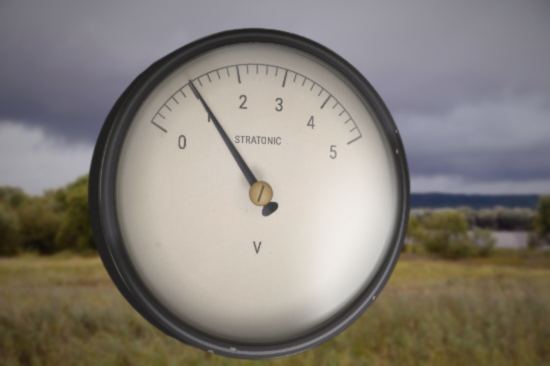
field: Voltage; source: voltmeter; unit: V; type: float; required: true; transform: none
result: 1 V
